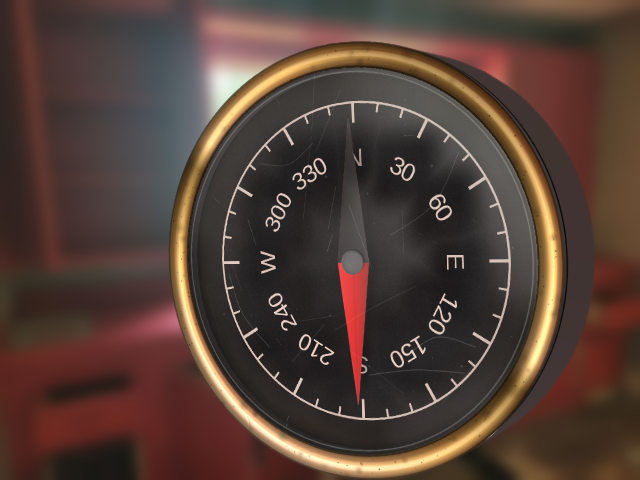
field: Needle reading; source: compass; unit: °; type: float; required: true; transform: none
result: 180 °
